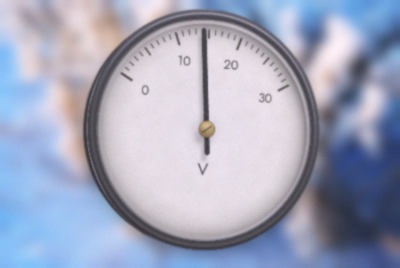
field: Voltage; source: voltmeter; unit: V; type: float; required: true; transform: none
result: 14 V
